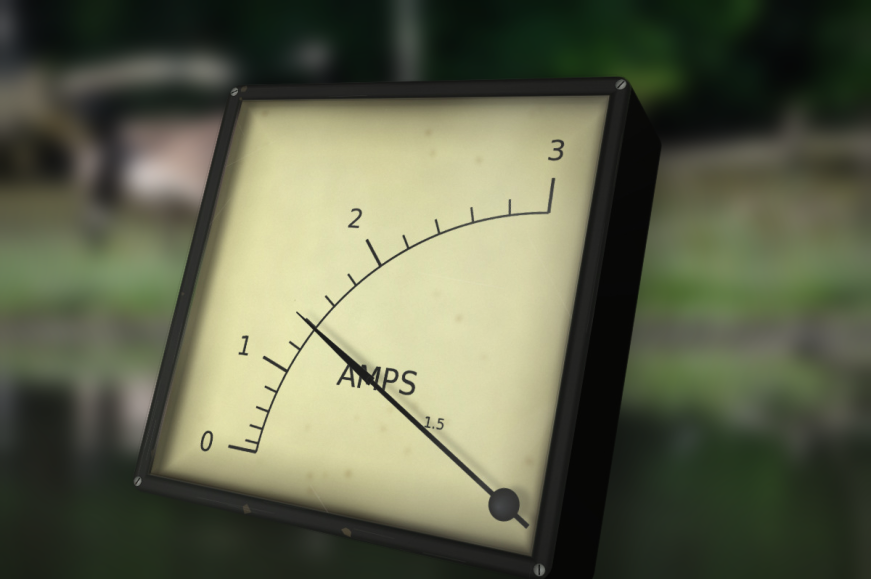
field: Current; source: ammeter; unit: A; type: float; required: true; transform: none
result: 1.4 A
